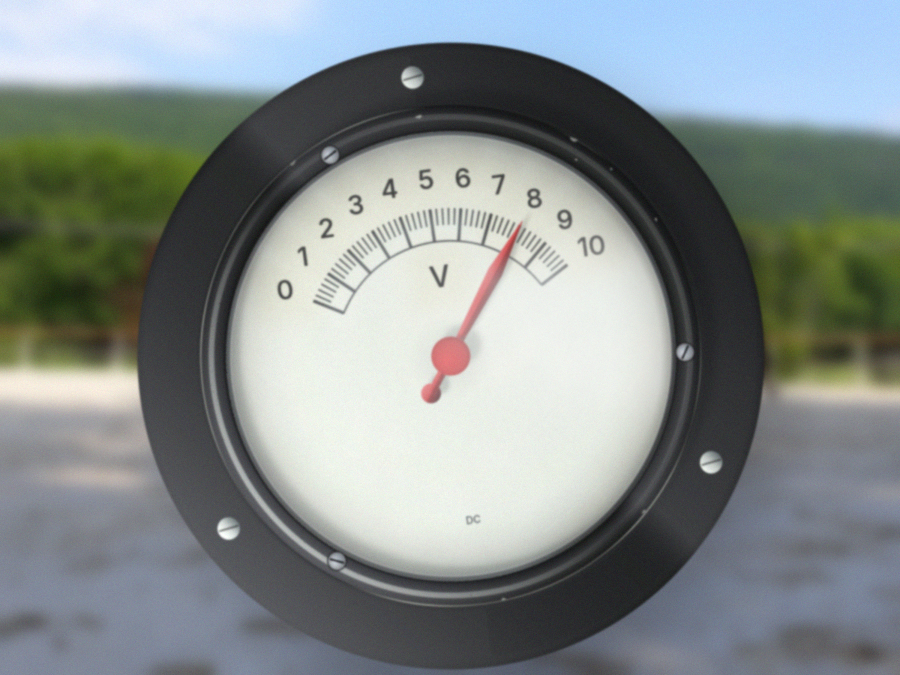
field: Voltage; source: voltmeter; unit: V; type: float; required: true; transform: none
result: 8 V
